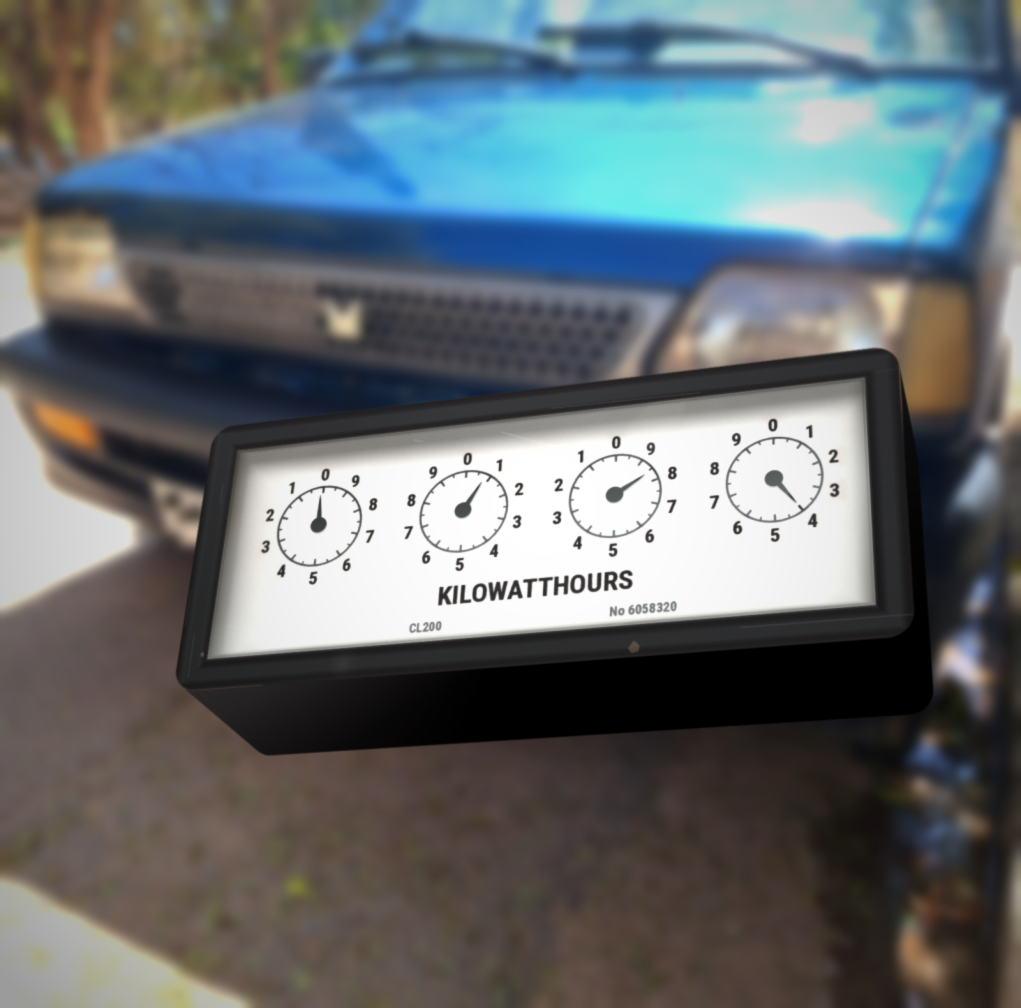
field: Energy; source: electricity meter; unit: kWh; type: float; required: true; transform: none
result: 84 kWh
